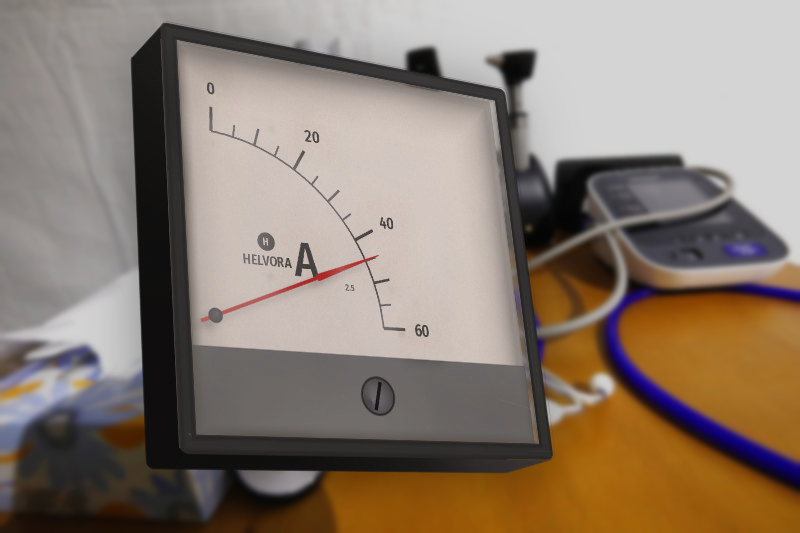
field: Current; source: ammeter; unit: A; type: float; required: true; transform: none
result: 45 A
